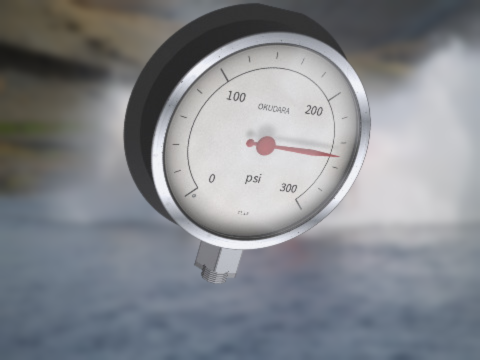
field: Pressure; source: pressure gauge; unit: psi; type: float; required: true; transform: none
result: 250 psi
